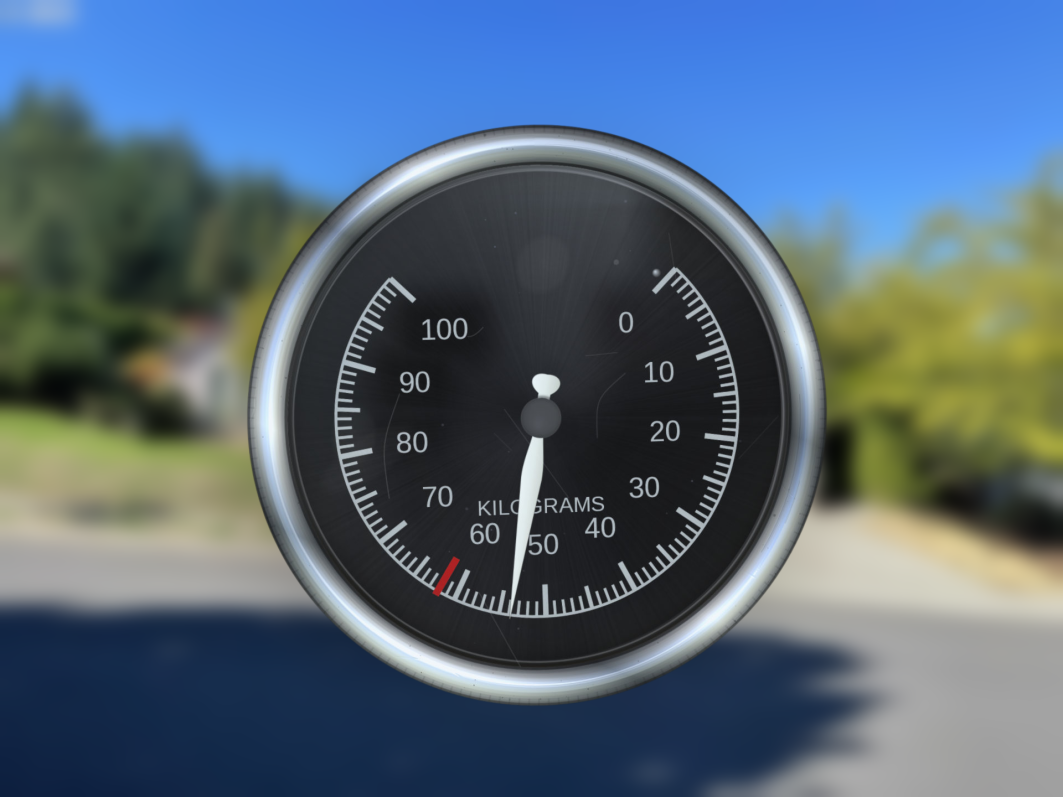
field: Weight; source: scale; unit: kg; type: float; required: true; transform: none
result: 54 kg
